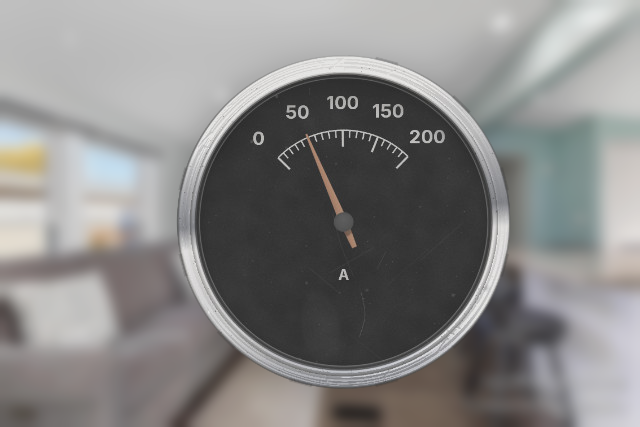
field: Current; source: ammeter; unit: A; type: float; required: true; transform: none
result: 50 A
